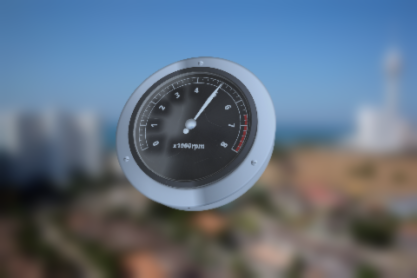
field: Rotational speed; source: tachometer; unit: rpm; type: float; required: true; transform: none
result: 5000 rpm
